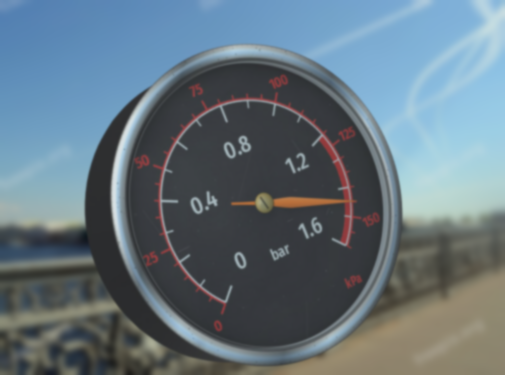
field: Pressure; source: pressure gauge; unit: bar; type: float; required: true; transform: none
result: 1.45 bar
